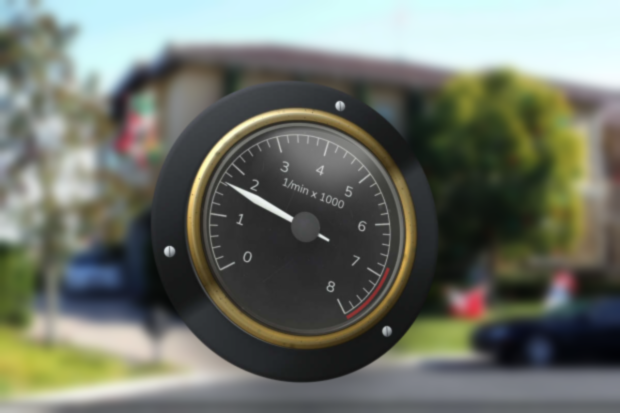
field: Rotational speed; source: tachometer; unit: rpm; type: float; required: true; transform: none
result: 1600 rpm
